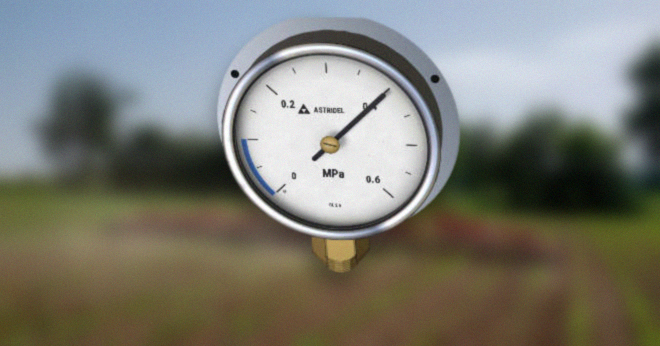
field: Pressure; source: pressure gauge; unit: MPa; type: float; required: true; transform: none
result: 0.4 MPa
